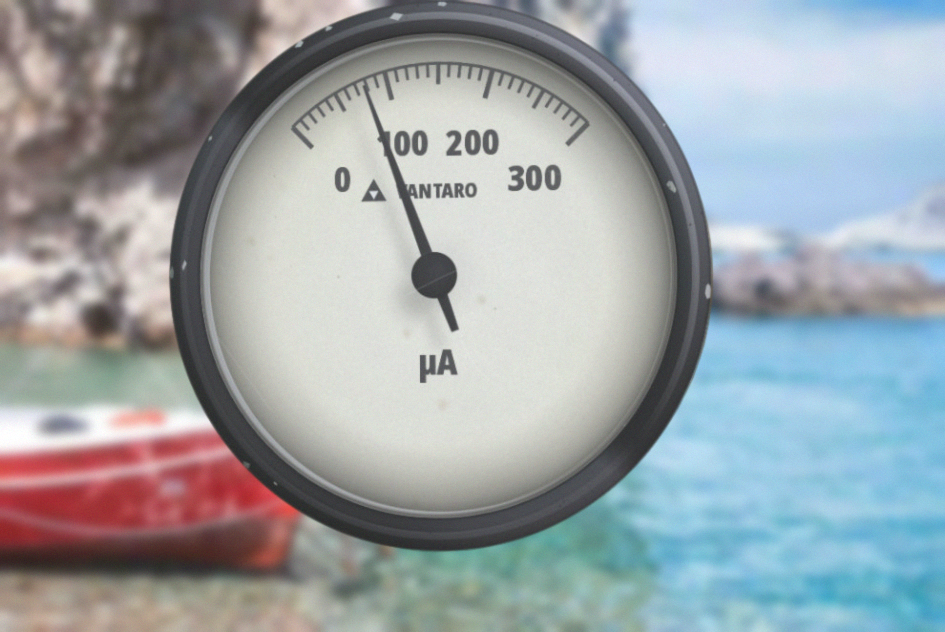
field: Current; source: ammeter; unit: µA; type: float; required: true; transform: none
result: 80 µA
